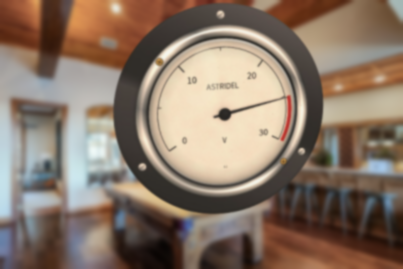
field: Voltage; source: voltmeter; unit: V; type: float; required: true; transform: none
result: 25 V
